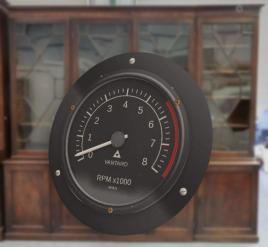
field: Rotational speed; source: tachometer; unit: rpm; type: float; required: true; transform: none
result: 200 rpm
